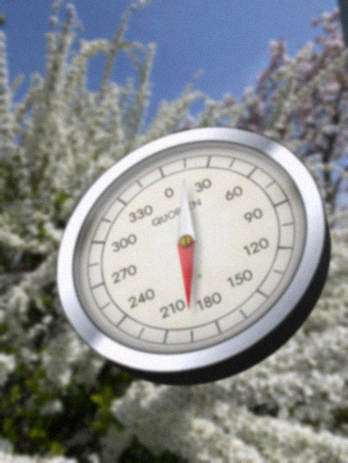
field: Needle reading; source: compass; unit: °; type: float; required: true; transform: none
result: 195 °
